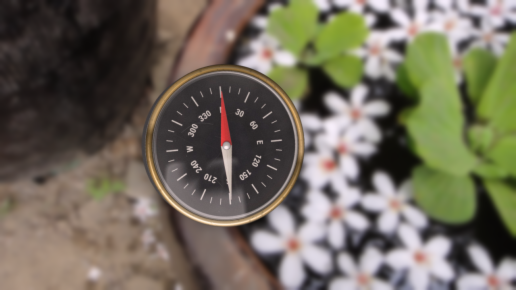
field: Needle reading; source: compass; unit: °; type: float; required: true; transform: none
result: 0 °
